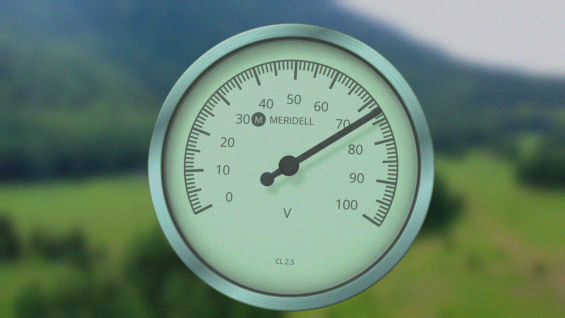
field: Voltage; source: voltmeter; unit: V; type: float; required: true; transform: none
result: 73 V
